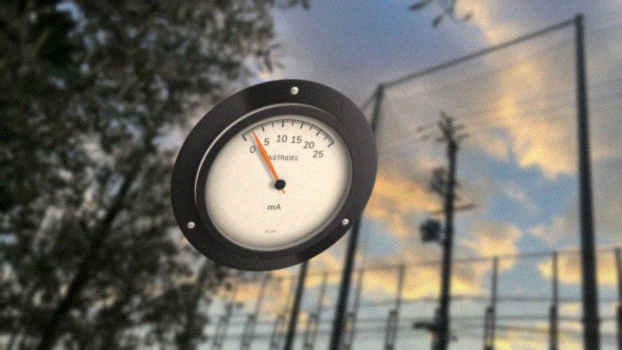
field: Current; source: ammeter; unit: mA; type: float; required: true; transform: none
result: 2.5 mA
